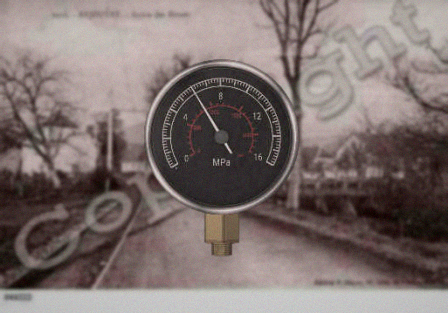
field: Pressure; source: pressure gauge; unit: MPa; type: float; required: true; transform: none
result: 6 MPa
